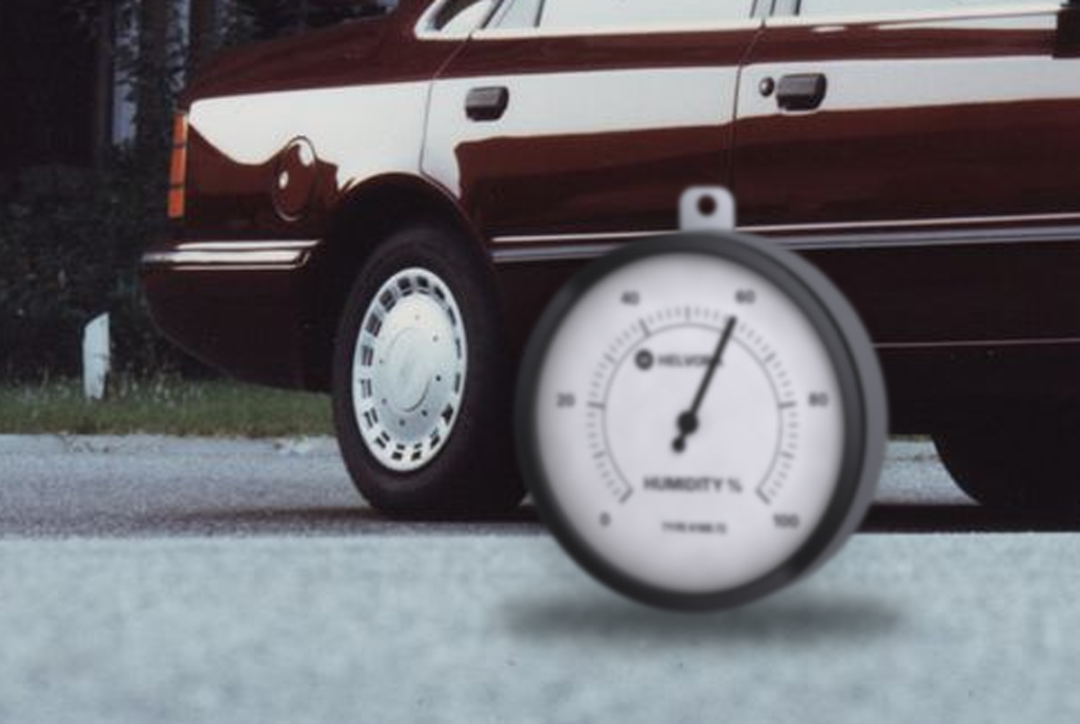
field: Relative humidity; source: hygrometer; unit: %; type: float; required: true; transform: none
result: 60 %
